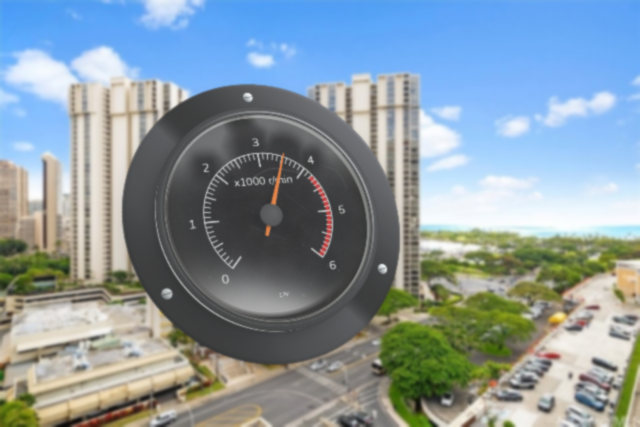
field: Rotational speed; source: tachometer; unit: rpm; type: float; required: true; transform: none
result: 3500 rpm
